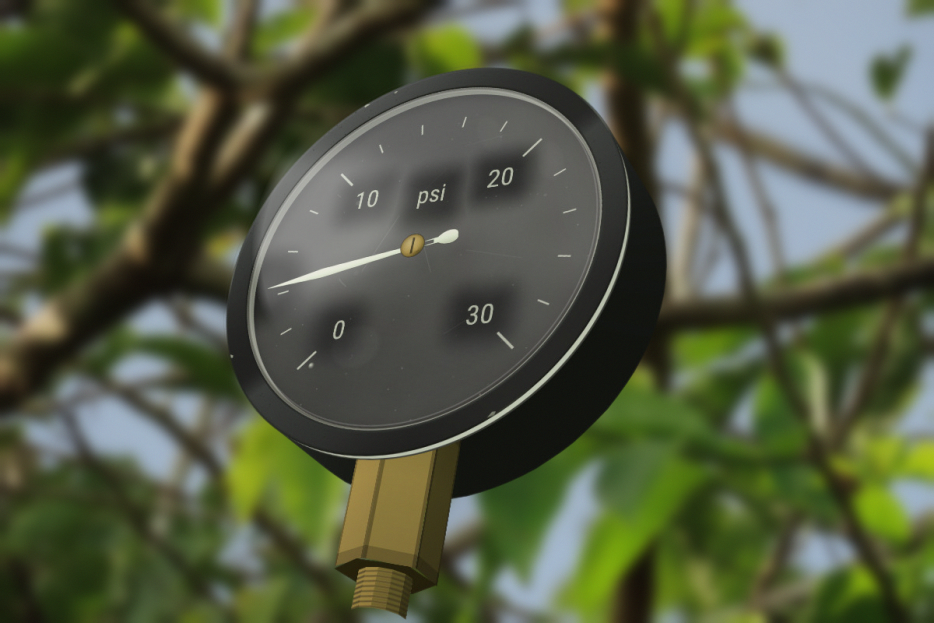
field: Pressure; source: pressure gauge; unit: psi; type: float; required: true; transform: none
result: 4 psi
